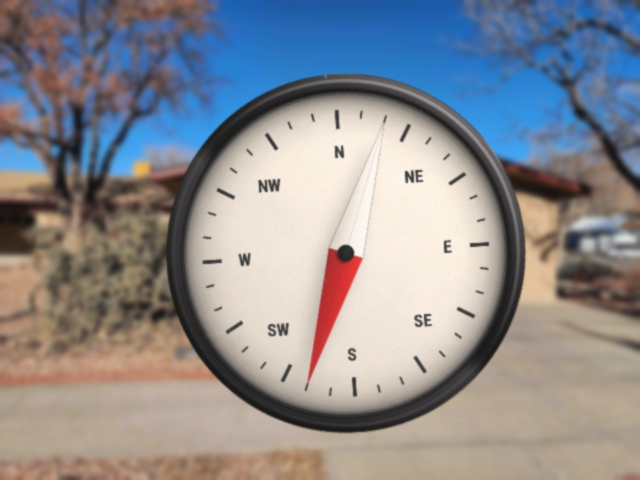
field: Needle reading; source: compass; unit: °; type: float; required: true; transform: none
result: 200 °
